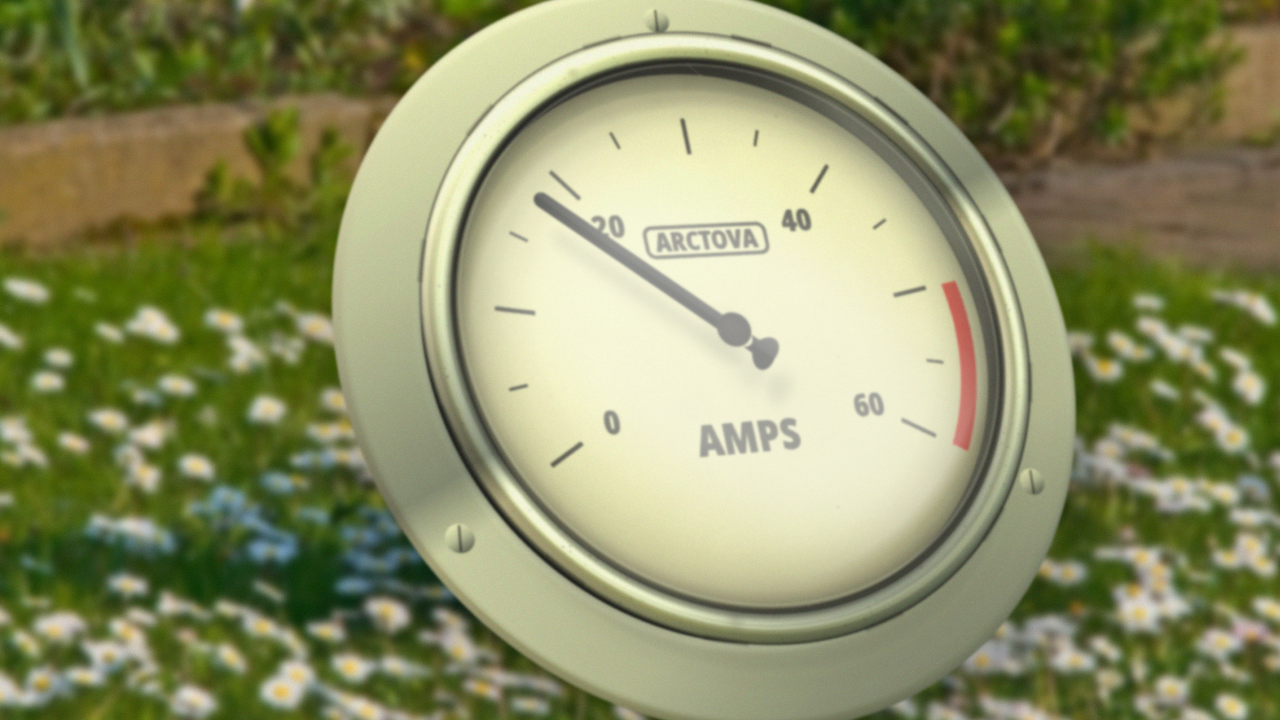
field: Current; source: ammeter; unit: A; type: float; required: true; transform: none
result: 17.5 A
